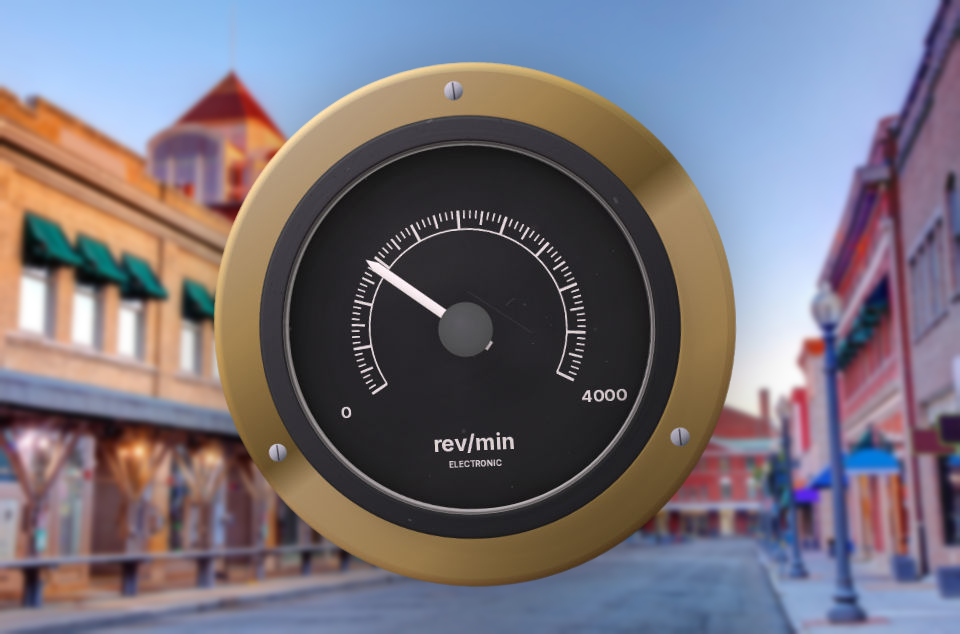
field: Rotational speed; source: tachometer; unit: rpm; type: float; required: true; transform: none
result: 1150 rpm
